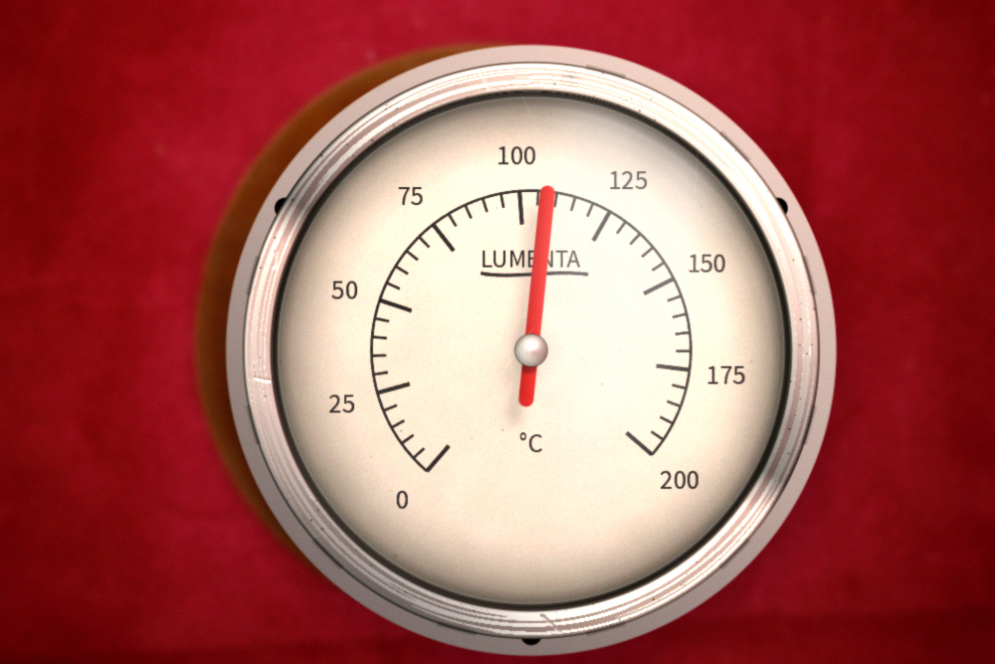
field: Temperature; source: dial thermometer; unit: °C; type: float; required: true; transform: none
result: 107.5 °C
